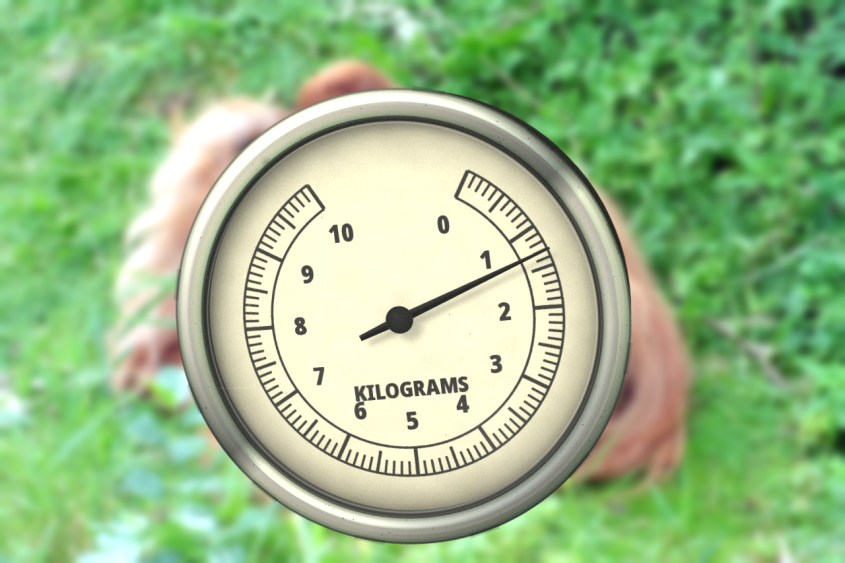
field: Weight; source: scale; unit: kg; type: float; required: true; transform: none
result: 1.3 kg
